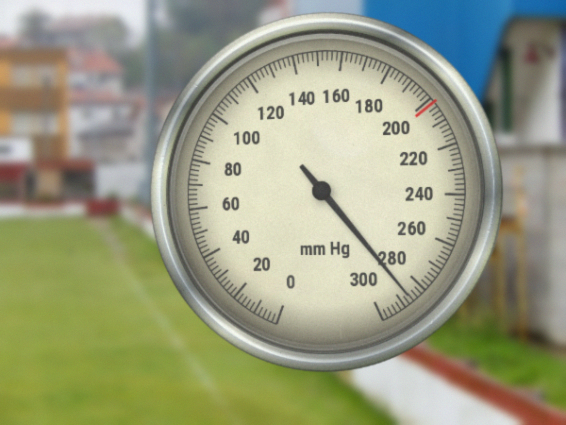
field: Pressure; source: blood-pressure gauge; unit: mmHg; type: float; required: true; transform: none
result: 286 mmHg
